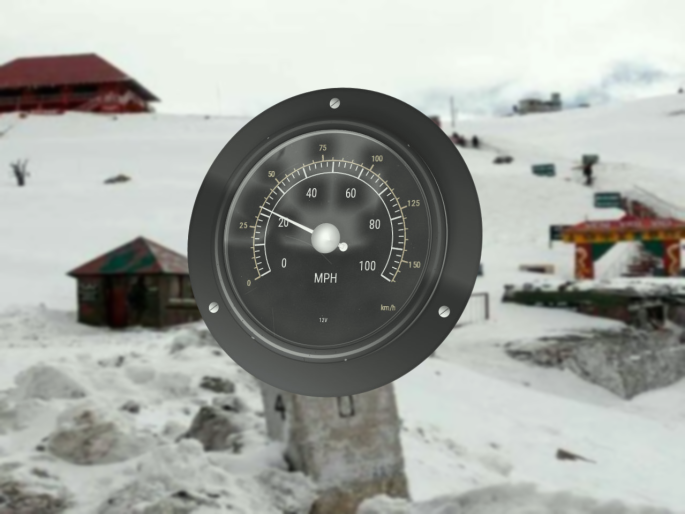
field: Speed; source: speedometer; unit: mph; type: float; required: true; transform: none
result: 22 mph
